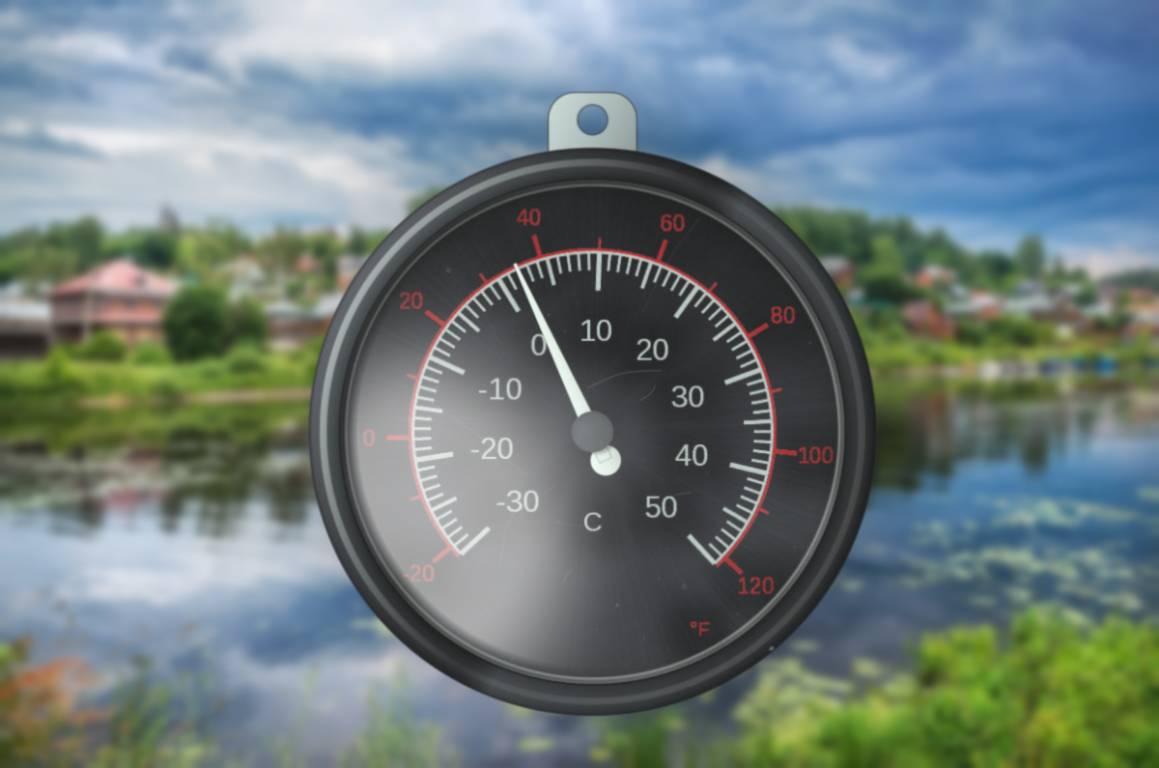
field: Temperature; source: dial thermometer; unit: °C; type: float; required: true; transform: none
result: 2 °C
